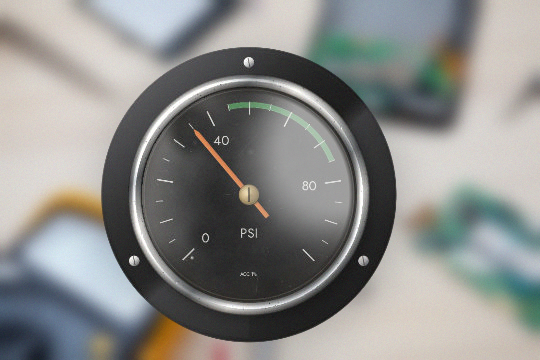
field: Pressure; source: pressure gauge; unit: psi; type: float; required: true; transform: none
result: 35 psi
